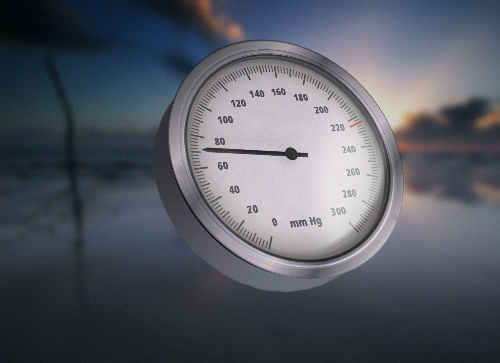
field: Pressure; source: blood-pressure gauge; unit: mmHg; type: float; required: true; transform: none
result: 70 mmHg
